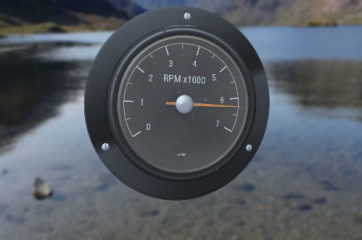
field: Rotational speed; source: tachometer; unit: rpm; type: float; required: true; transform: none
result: 6250 rpm
